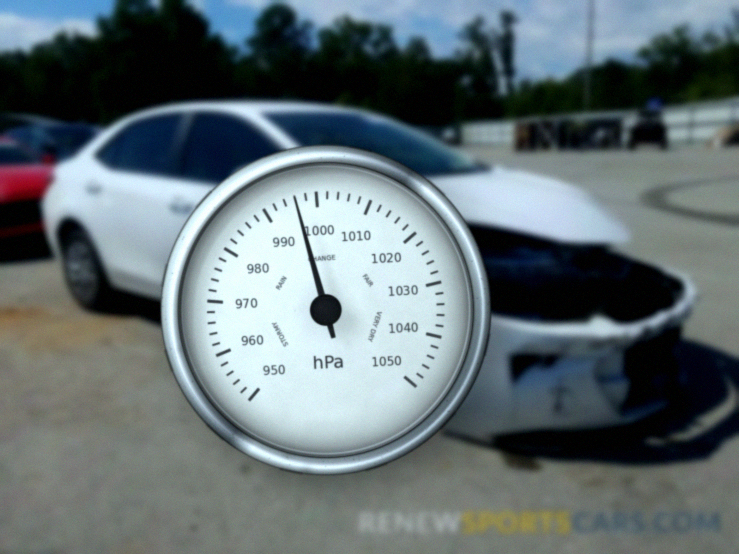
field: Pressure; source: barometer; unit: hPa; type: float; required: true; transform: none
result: 996 hPa
